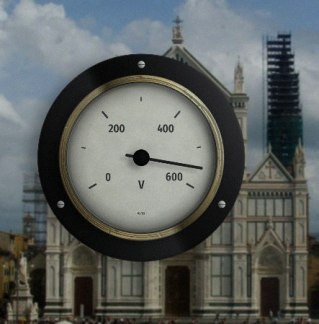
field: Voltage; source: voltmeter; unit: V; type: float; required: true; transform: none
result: 550 V
